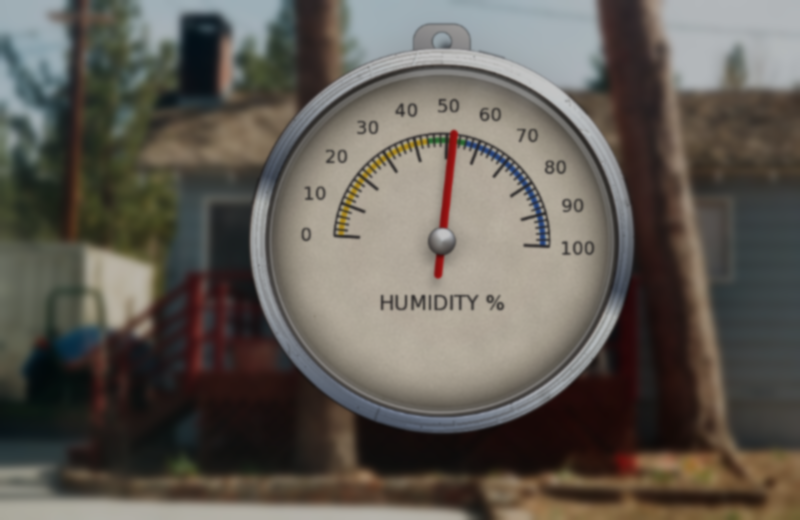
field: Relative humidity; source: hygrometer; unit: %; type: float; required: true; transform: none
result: 52 %
